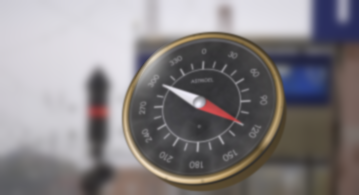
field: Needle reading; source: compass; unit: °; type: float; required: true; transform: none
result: 120 °
